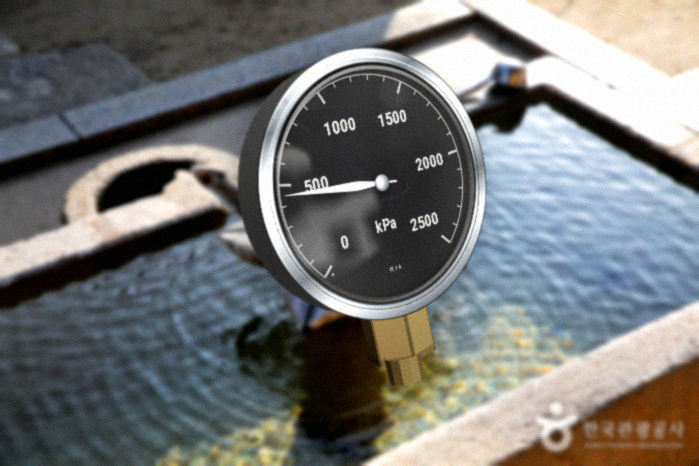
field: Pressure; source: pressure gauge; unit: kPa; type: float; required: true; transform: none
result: 450 kPa
